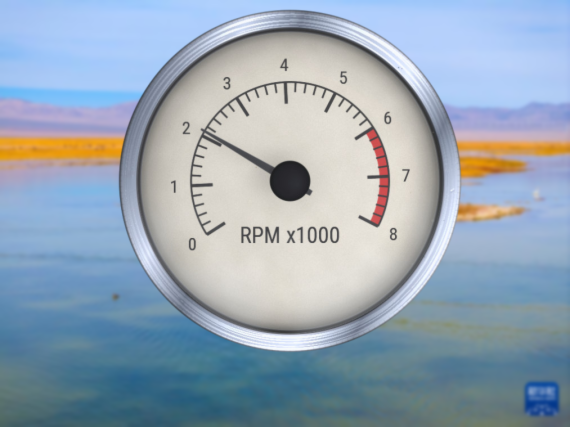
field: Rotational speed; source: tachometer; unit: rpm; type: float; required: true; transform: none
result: 2100 rpm
